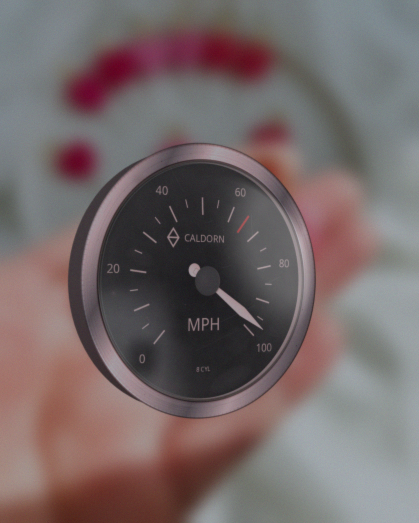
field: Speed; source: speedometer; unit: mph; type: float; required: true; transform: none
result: 97.5 mph
